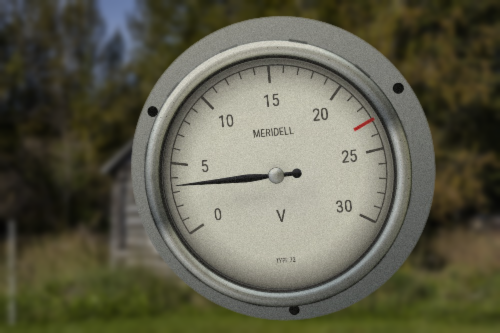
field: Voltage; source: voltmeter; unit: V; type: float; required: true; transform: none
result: 3.5 V
